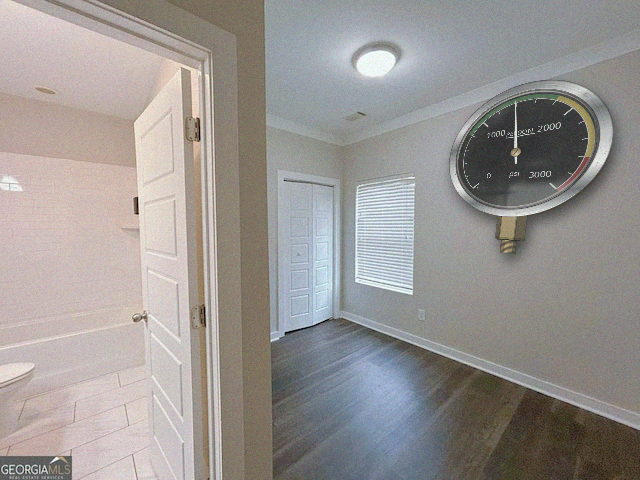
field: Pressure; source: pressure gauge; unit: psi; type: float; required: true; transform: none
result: 1400 psi
